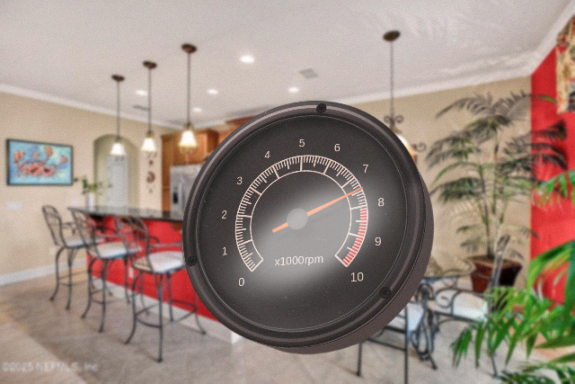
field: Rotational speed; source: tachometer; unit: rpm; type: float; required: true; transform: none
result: 7500 rpm
